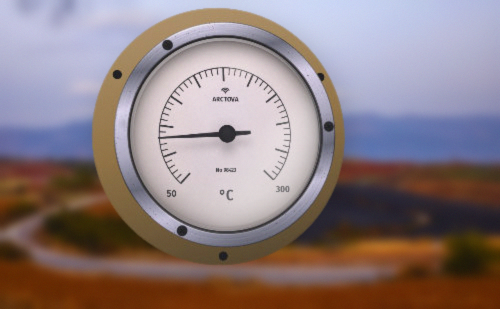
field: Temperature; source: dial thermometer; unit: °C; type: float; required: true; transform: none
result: 90 °C
